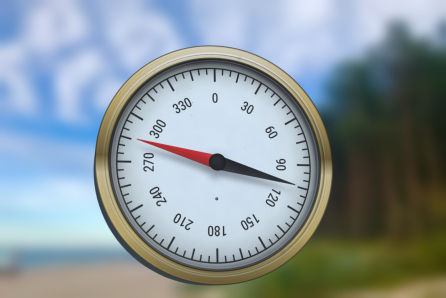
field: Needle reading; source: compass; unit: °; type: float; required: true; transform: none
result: 285 °
